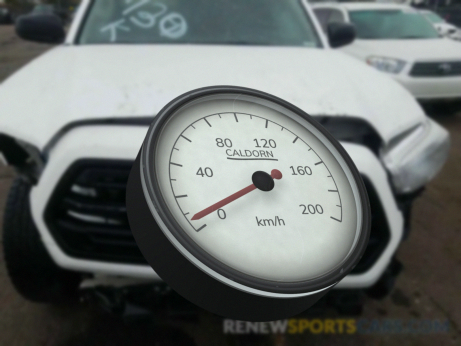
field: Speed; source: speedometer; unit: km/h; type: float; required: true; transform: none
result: 5 km/h
